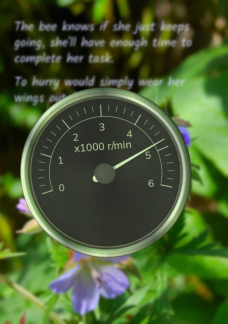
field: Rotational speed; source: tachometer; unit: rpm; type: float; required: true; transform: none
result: 4800 rpm
